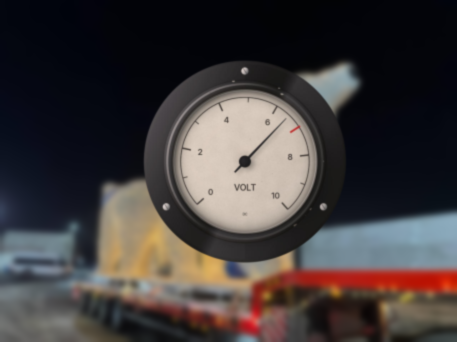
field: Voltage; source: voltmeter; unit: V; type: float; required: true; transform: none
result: 6.5 V
